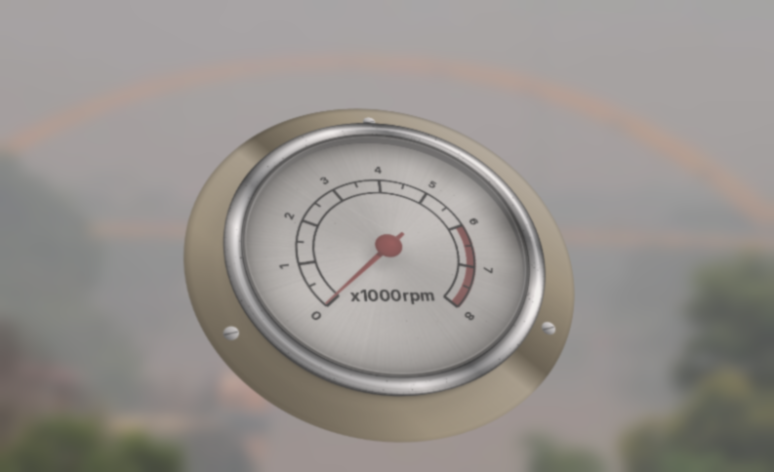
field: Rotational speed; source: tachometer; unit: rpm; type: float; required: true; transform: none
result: 0 rpm
